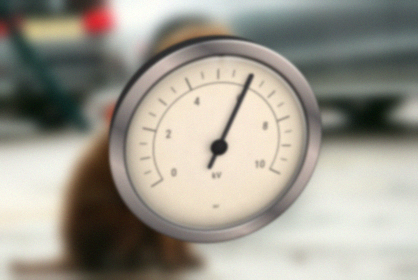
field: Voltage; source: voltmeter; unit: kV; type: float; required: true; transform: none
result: 6 kV
